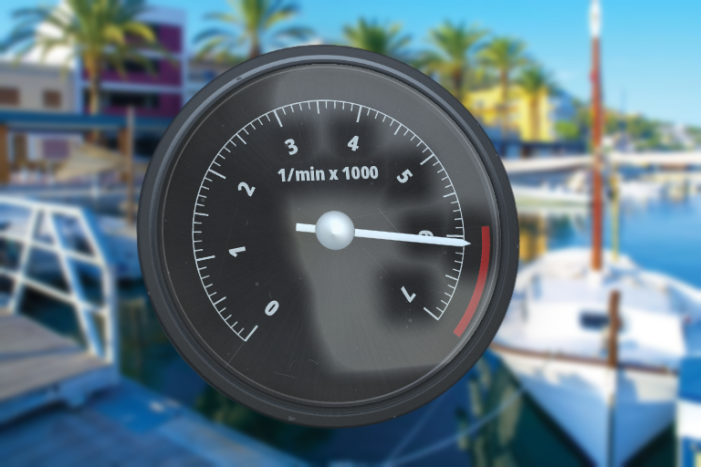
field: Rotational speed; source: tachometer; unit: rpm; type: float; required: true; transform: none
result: 6100 rpm
